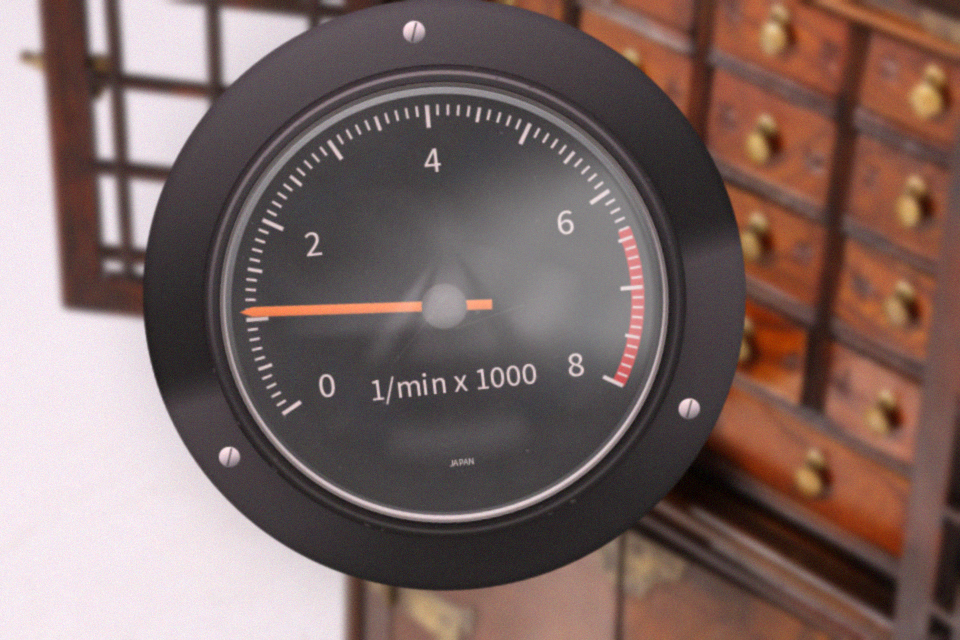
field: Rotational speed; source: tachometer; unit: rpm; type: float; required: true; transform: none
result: 1100 rpm
